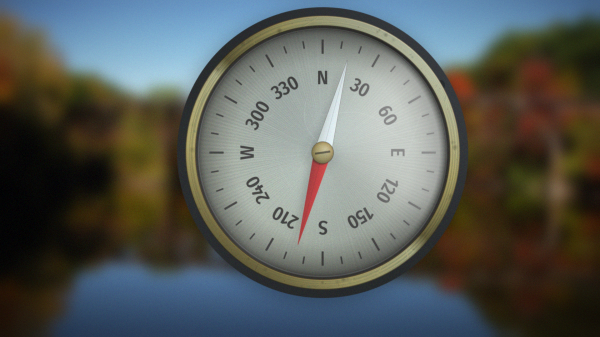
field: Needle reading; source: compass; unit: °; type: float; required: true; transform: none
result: 195 °
